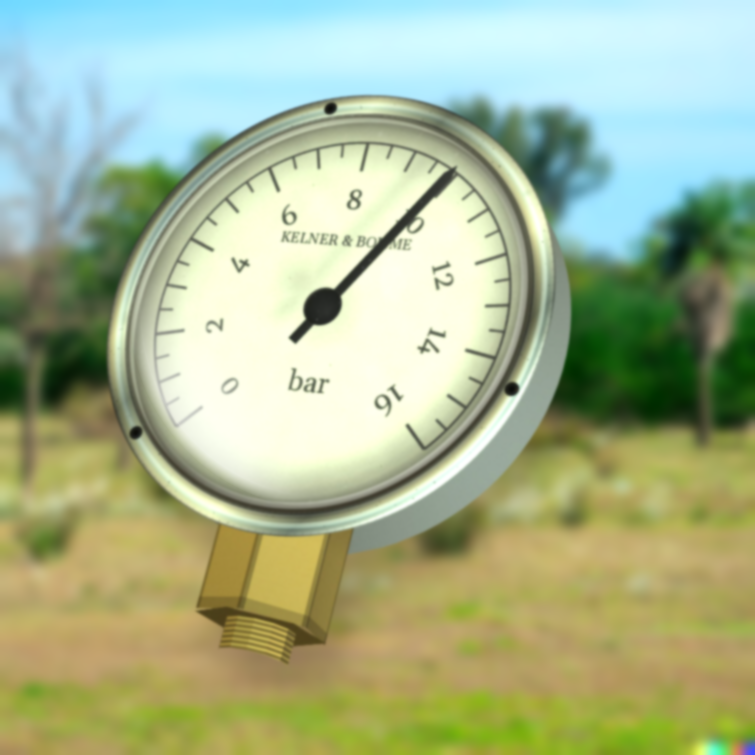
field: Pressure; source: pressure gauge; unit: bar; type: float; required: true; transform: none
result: 10 bar
